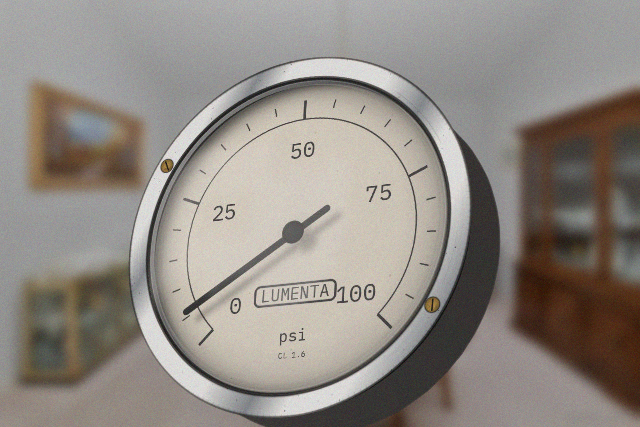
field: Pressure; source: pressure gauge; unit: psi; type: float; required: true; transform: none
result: 5 psi
